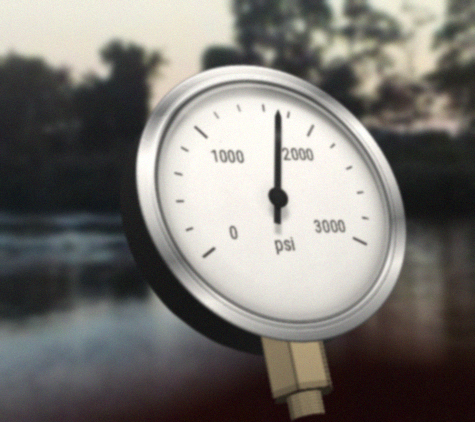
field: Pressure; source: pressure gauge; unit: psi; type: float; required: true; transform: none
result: 1700 psi
